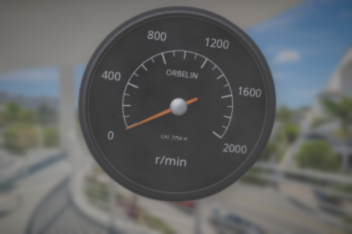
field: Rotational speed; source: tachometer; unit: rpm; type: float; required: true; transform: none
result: 0 rpm
